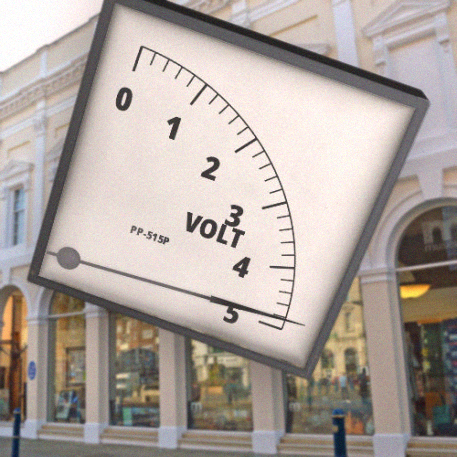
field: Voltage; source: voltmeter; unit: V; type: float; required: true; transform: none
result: 4.8 V
